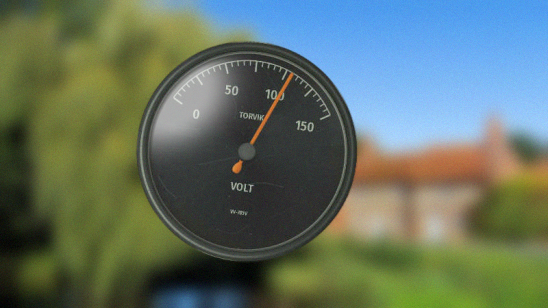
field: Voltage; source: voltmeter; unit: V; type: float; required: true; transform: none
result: 105 V
